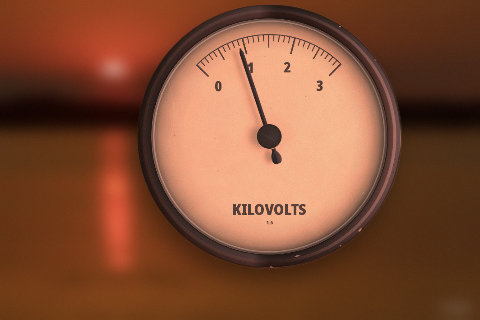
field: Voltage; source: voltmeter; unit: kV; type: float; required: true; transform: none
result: 0.9 kV
